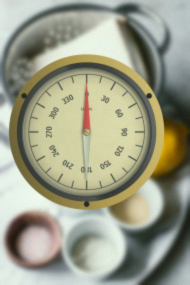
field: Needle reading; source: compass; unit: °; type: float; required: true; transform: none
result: 0 °
